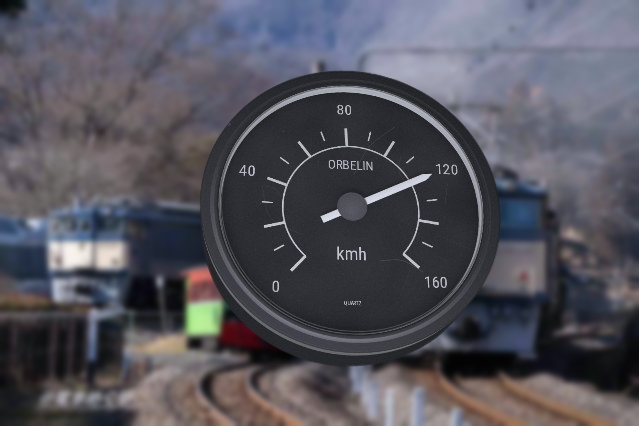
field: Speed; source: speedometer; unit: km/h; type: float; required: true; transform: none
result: 120 km/h
